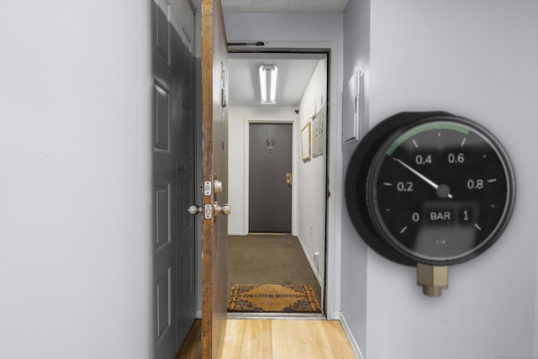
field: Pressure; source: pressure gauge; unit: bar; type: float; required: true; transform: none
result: 0.3 bar
